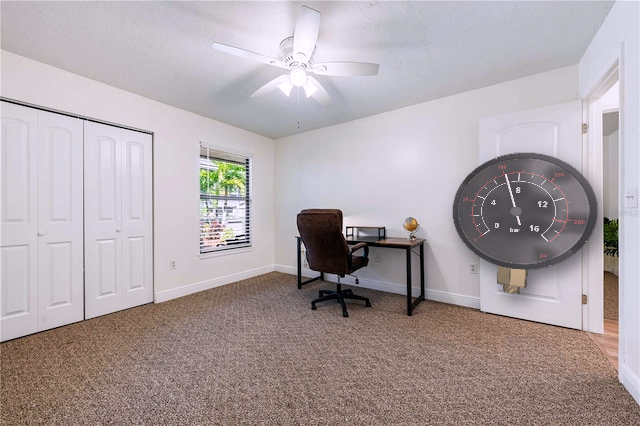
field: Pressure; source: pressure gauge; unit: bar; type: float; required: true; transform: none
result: 7 bar
